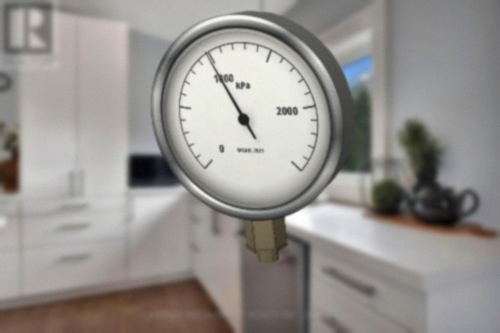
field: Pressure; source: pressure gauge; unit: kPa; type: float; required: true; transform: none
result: 1000 kPa
